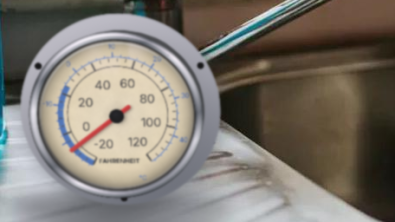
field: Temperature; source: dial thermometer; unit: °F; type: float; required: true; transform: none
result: -8 °F
